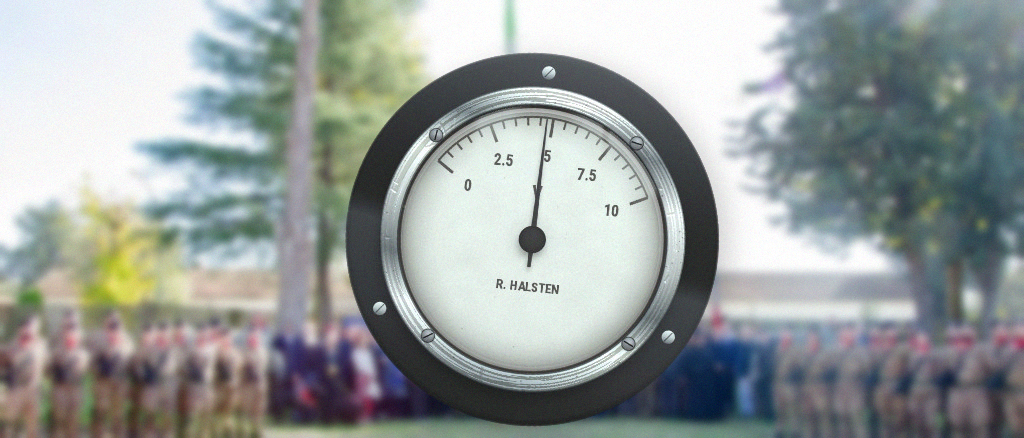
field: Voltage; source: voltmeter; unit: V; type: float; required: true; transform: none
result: 4.75 V
